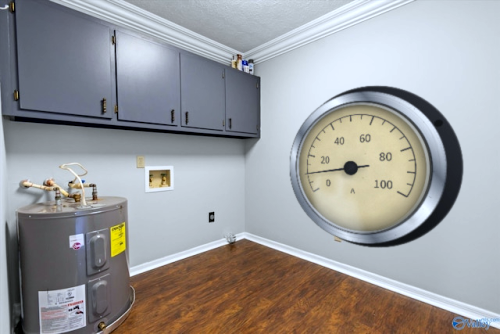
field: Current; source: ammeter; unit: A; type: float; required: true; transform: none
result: 10 A
